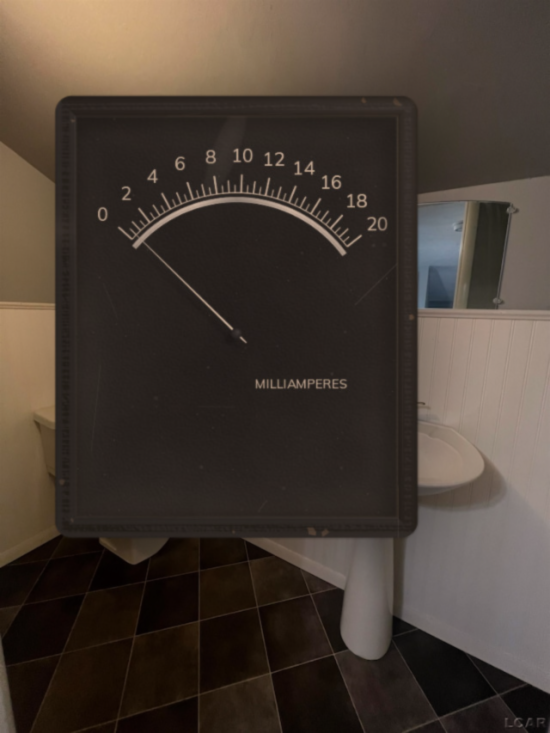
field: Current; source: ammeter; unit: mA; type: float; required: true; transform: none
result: 0.5 mA
